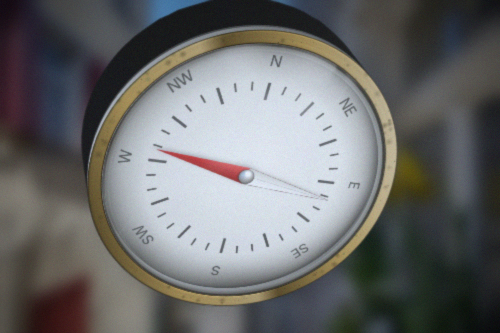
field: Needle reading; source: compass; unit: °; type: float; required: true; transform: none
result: 280 °
